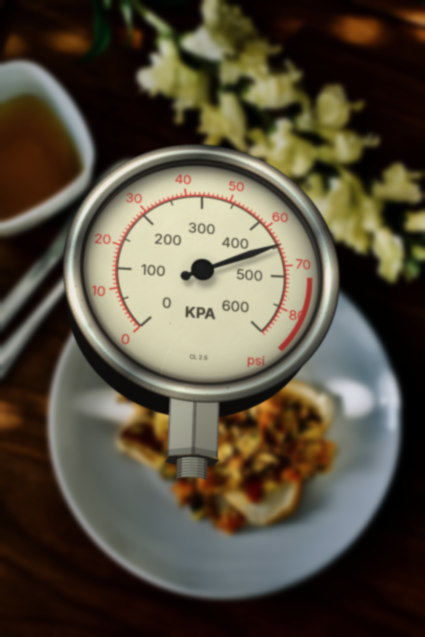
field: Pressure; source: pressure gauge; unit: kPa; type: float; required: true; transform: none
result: 450 kPa
